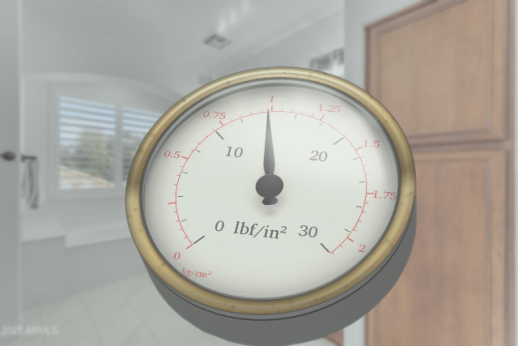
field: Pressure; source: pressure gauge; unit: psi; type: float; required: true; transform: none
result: 14 psi
